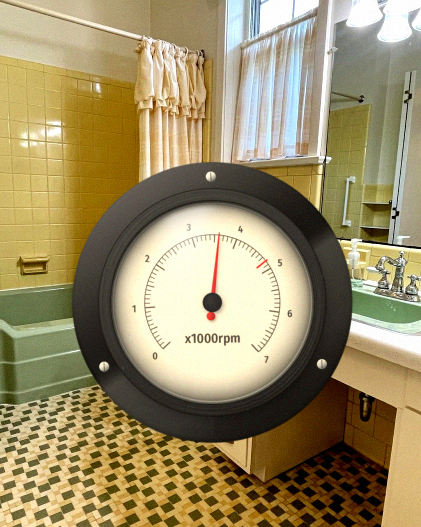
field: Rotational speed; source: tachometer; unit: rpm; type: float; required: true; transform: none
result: 3600 rpm
